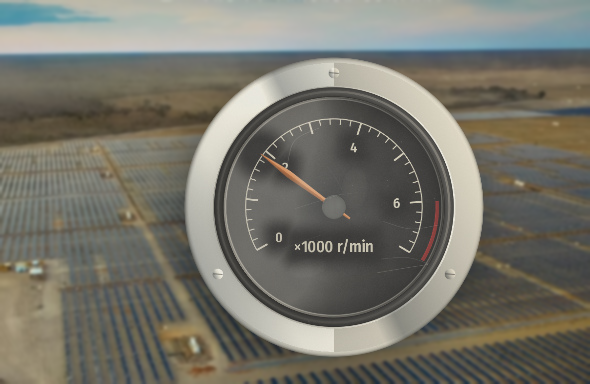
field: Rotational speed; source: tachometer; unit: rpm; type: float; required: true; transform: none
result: 1900 rpm
